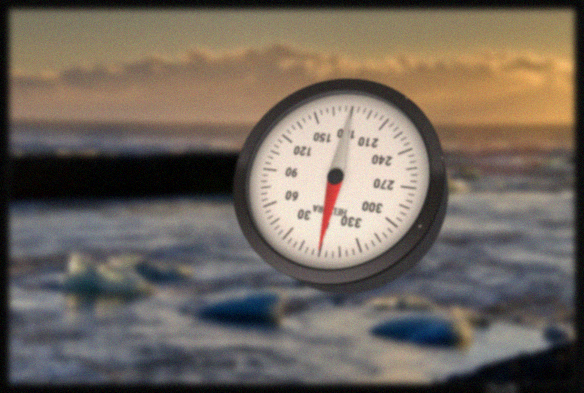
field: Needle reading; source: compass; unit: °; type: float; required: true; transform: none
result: 0 °
